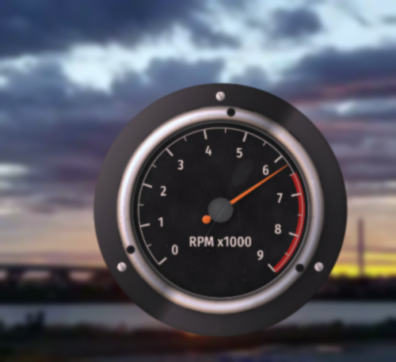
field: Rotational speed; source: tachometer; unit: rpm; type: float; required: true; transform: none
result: 6250 rpm
